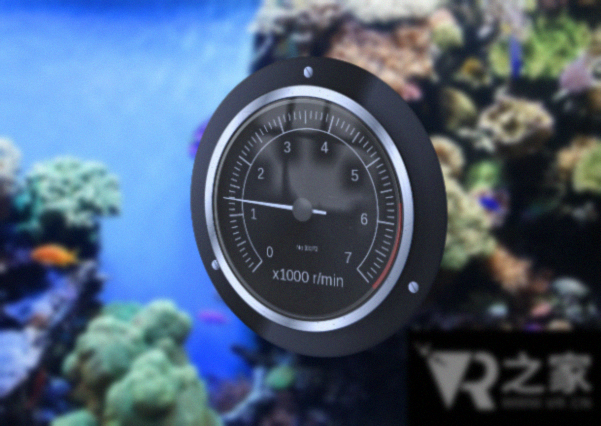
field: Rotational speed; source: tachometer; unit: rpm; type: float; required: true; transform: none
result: 1300 rpm
